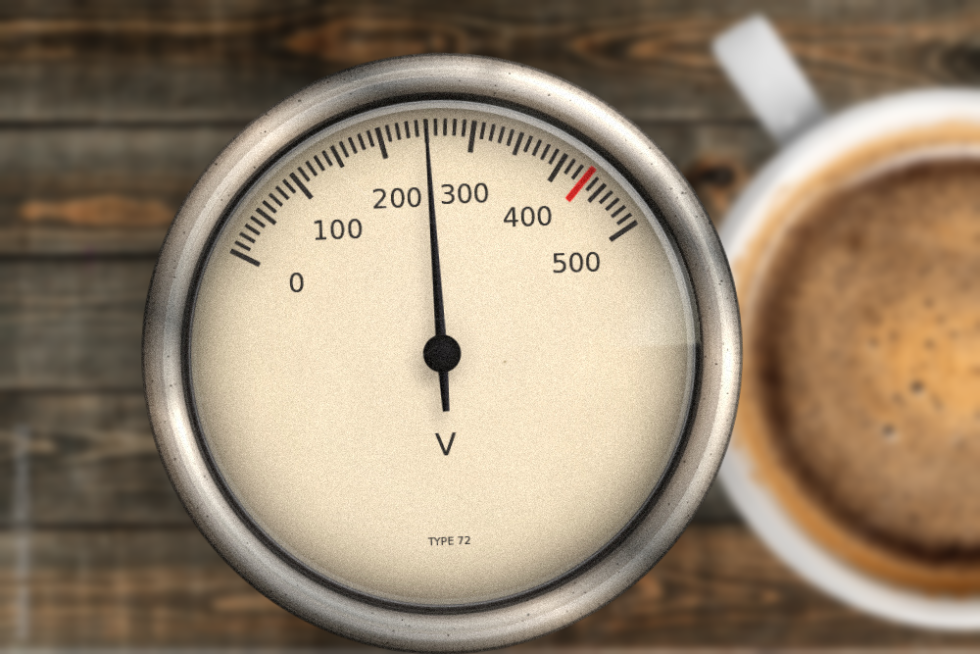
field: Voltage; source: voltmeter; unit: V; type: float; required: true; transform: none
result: 250 V
